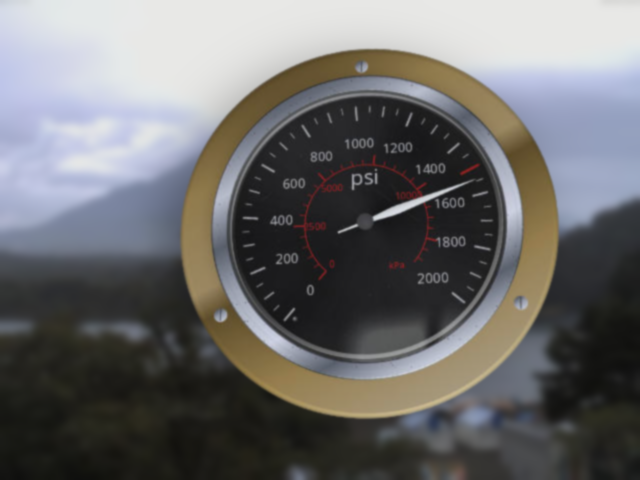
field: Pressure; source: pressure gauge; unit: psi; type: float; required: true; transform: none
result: 1550 psi
